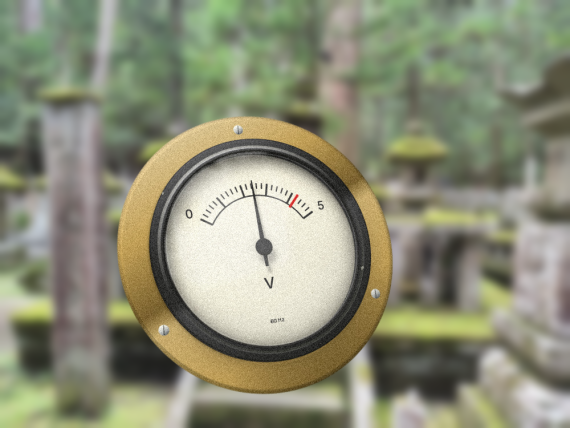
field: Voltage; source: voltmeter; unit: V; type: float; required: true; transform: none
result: 2.4 V
